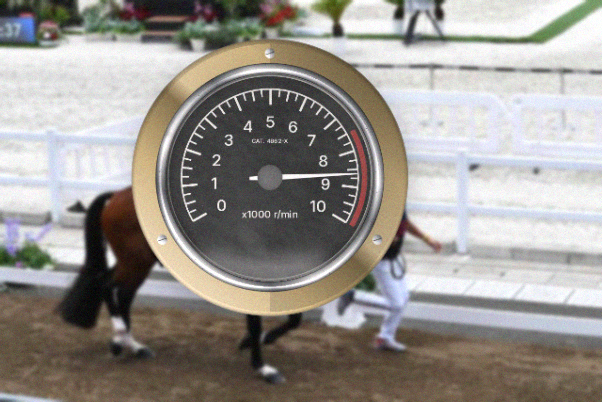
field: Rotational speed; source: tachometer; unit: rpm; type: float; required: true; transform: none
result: 8625 rpm
